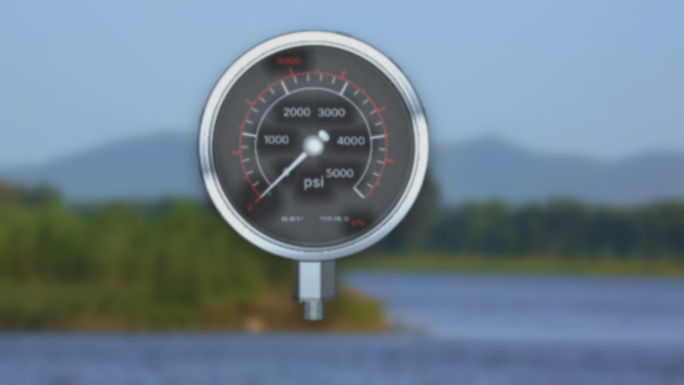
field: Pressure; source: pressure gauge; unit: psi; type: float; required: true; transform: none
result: 0 psi
